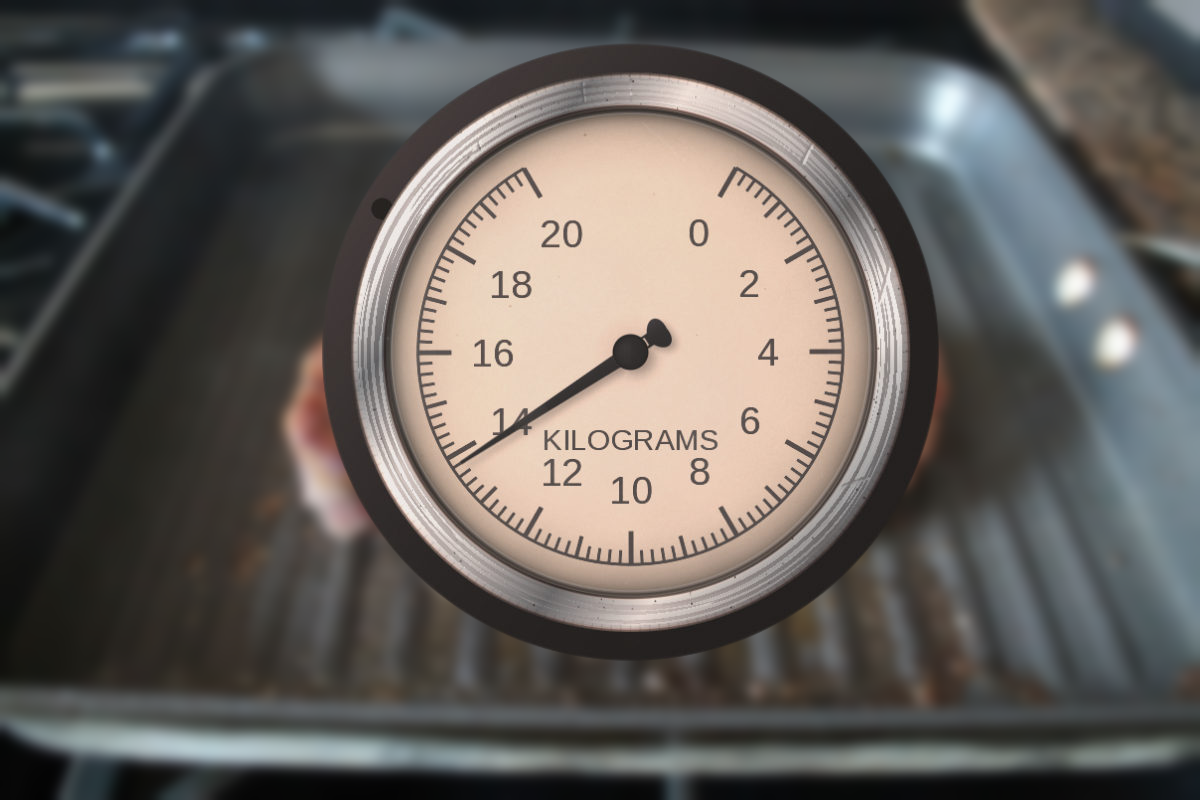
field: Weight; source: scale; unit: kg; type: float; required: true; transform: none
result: 13.8 kg
